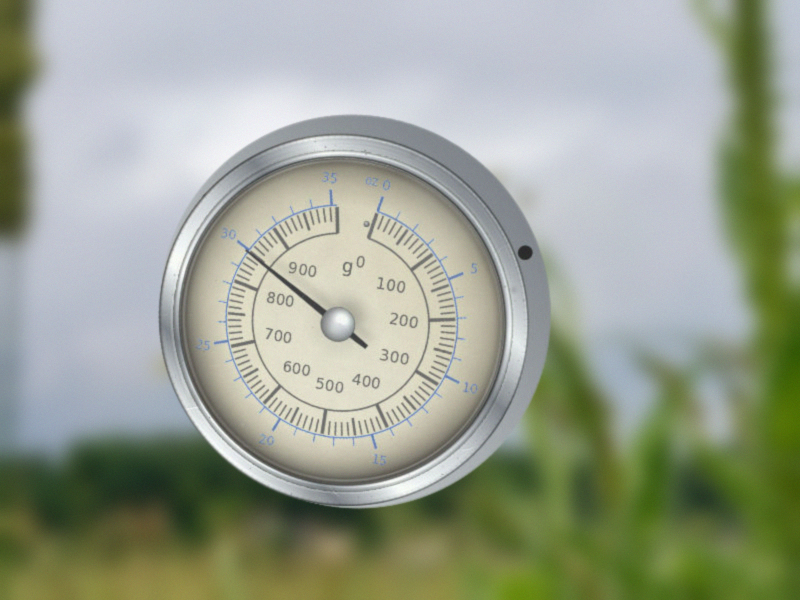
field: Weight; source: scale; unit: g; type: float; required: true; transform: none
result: 850 g
